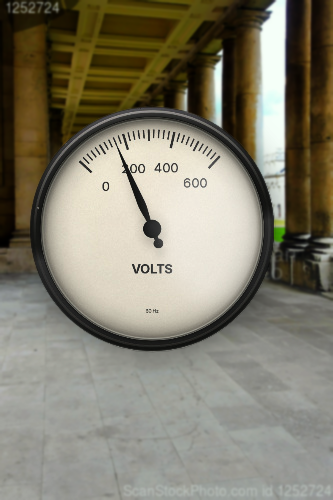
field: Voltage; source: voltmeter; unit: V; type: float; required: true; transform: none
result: 160 V
